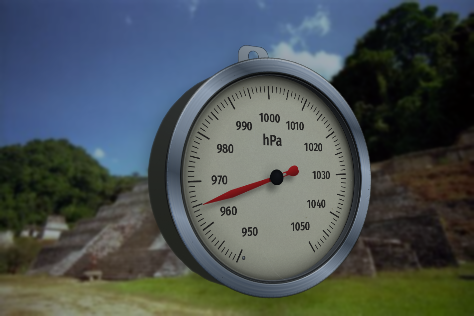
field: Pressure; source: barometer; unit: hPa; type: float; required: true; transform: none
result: 965 hPa
